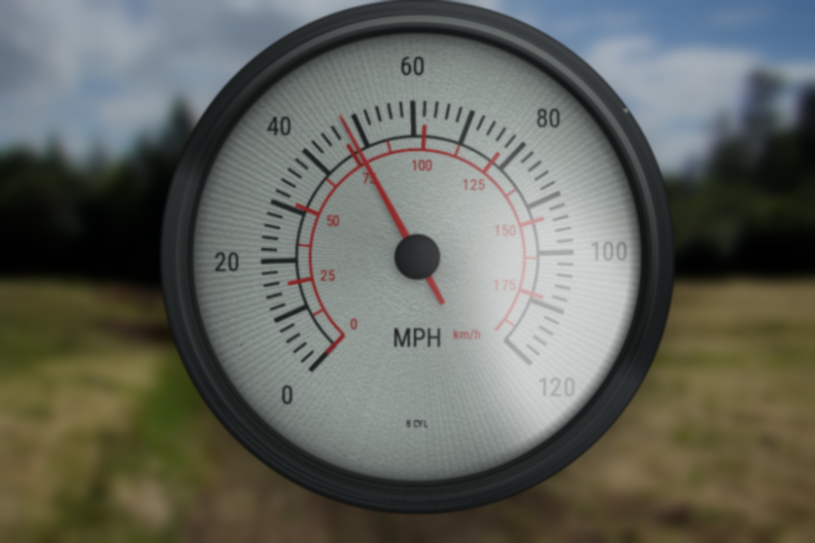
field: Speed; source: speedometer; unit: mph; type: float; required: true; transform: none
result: 48 mph
